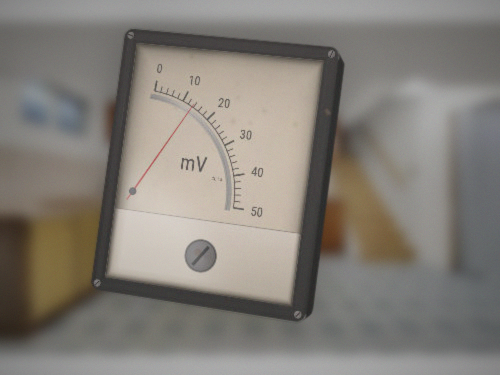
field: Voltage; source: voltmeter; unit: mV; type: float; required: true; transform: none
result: 14 mV
